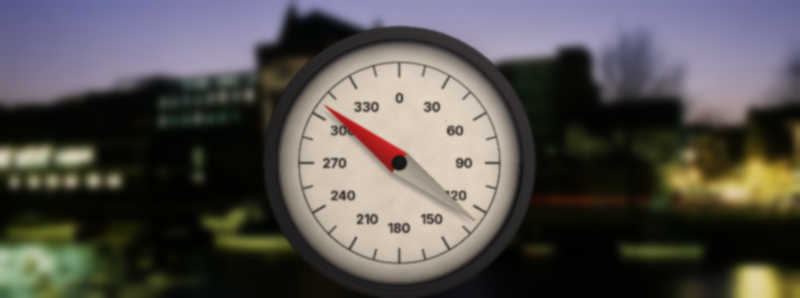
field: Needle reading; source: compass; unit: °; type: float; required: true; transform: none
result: 307.5 °
